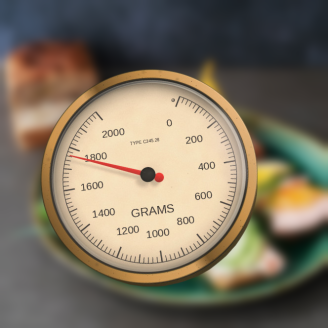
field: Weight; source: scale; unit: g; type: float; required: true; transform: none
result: 1760 g
